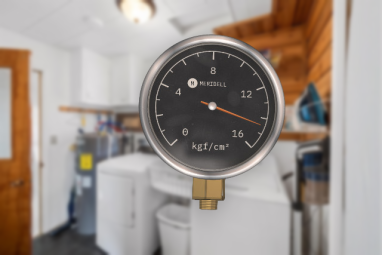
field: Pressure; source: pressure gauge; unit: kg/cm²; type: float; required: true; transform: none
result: 14.5 kg/cm²
